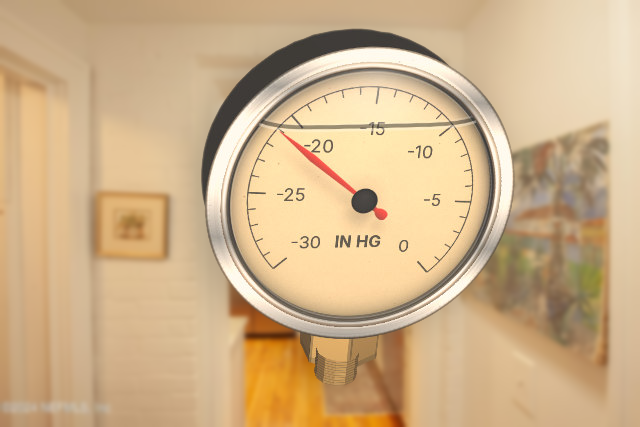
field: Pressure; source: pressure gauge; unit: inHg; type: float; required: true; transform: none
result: -21 inHg
